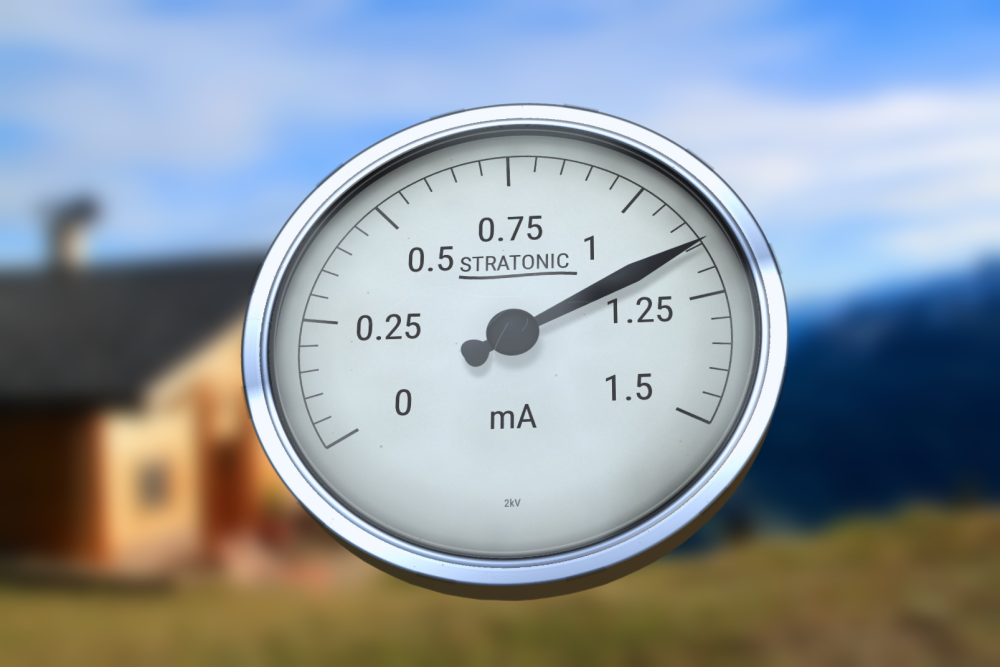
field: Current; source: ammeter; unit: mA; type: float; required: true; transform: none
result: 1.15 mA
